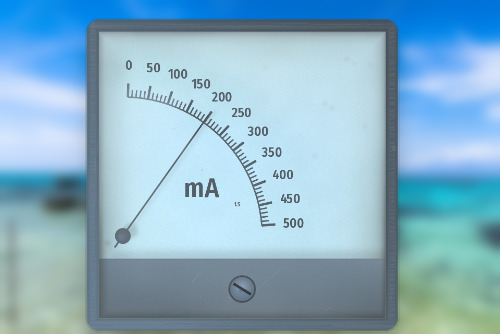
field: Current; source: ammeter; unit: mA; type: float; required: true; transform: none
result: 200 mA
